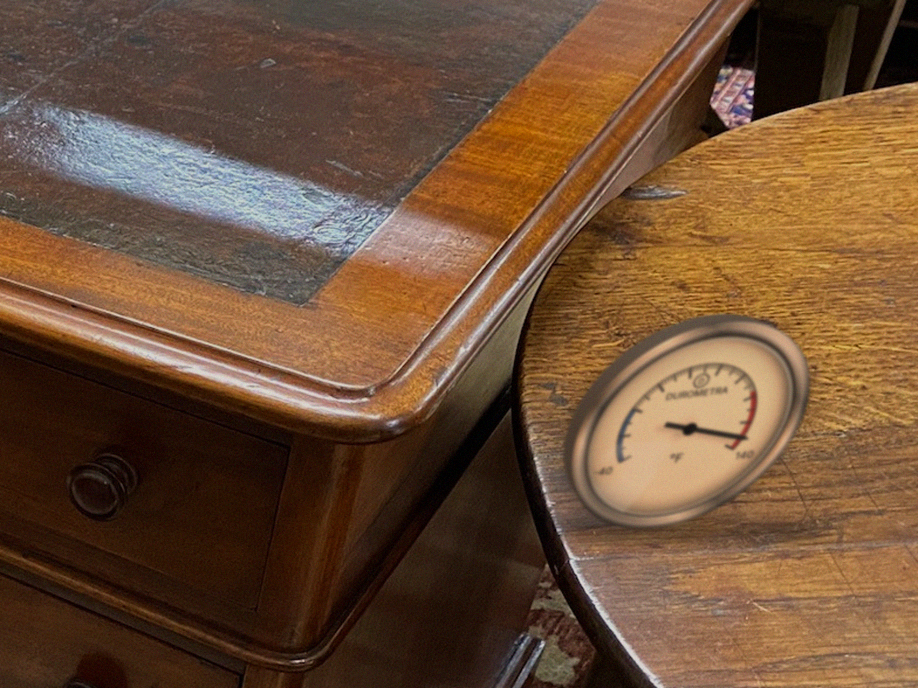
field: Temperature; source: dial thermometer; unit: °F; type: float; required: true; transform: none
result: 130 °F
